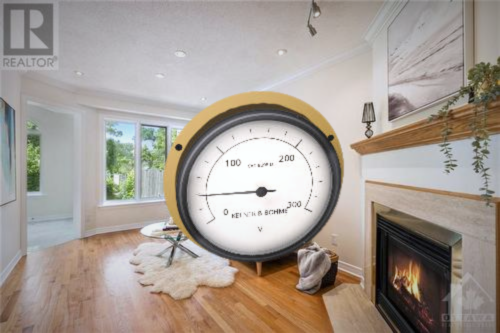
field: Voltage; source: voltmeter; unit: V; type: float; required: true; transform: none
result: 40 V
